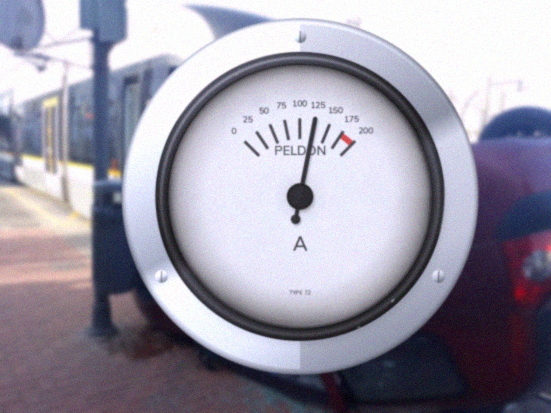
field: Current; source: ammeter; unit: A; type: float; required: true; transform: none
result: 125 A
